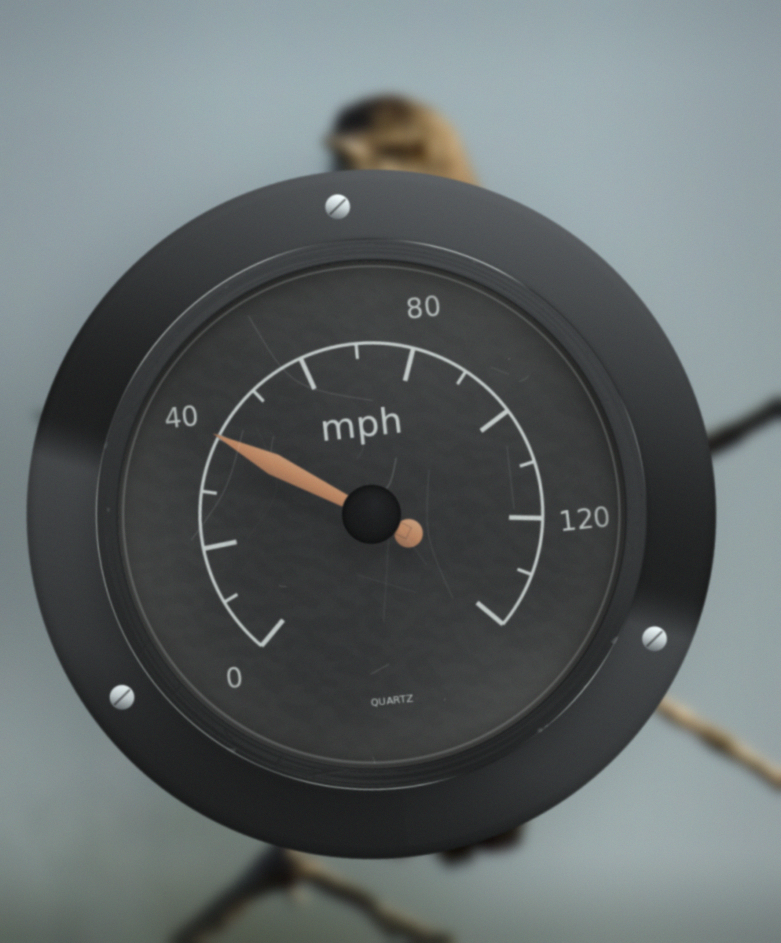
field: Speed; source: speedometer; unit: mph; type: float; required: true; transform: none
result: 40 mph
